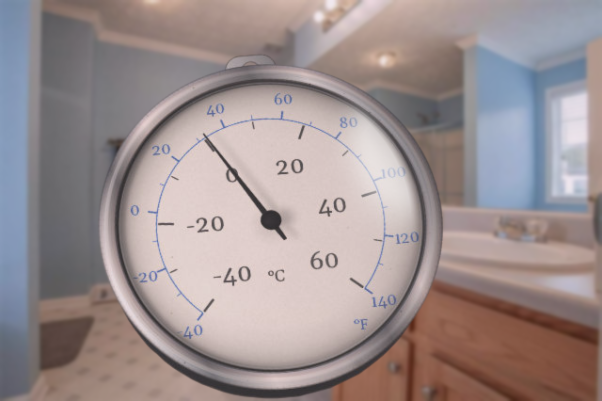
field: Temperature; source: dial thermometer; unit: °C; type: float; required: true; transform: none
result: 0 °C
